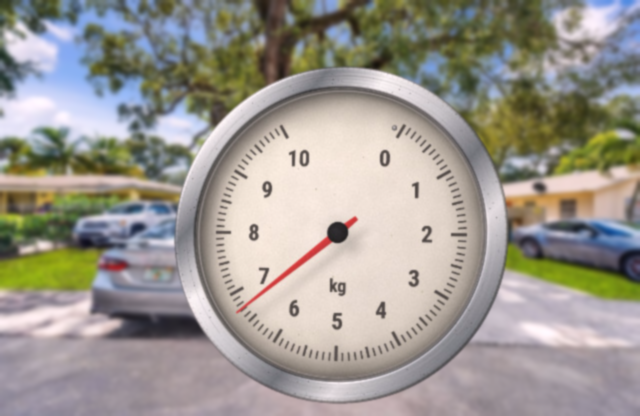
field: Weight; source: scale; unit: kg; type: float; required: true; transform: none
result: 6.7 kg
